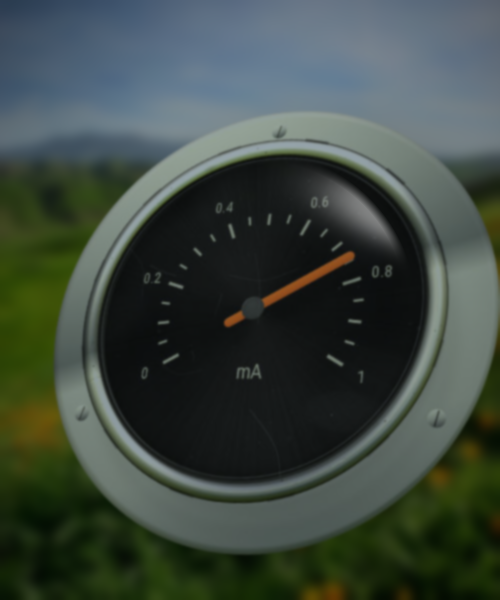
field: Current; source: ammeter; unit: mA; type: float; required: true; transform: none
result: 0.75 mA
